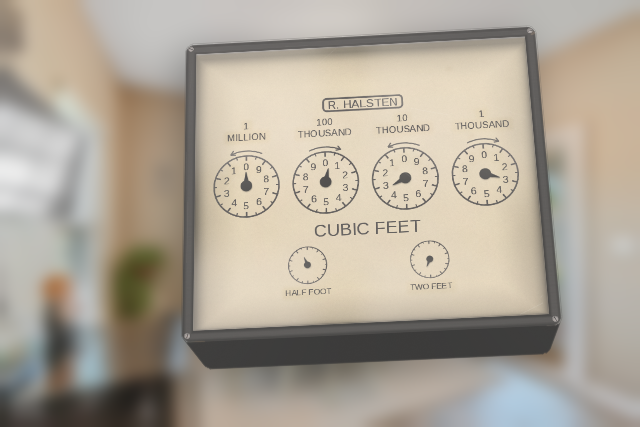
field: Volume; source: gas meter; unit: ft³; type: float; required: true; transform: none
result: 3300 ft³
